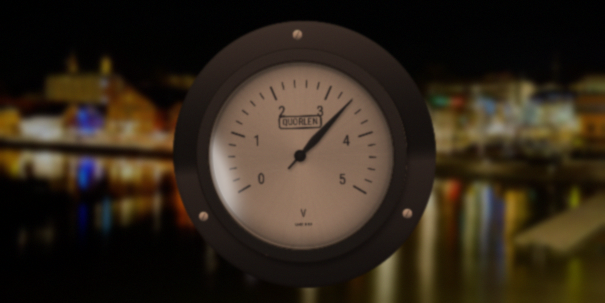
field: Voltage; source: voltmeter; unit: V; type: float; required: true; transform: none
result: 3.4 V
